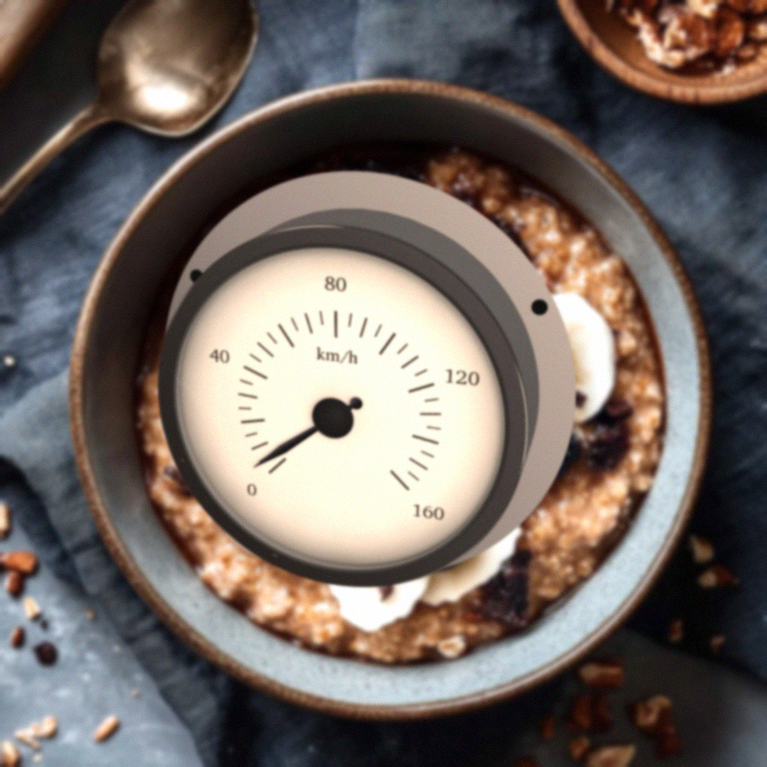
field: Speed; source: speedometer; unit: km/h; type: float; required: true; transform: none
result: 5 km/h
